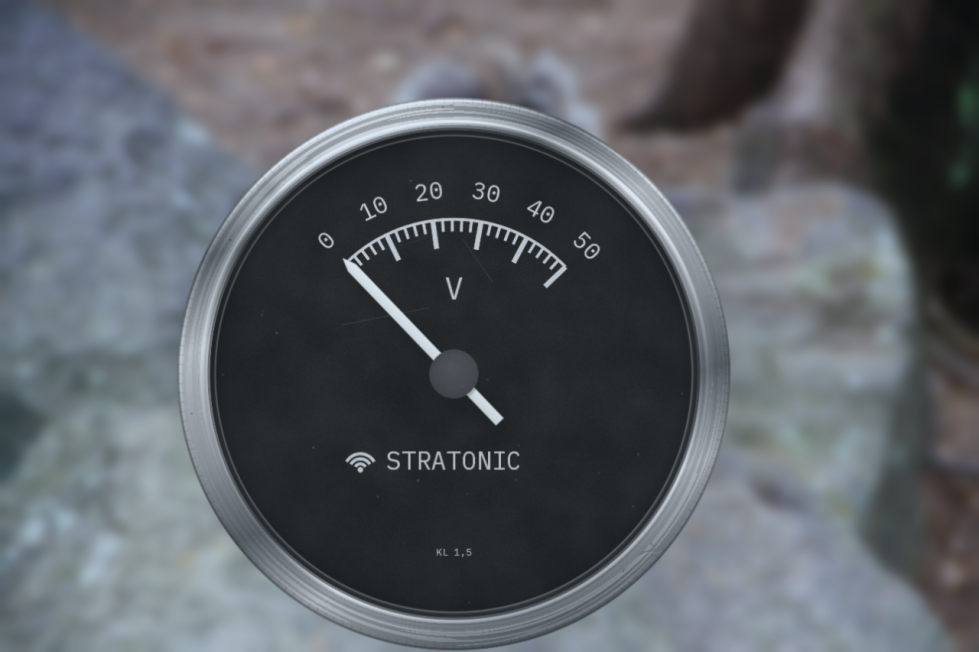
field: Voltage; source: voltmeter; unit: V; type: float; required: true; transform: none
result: 0 V
